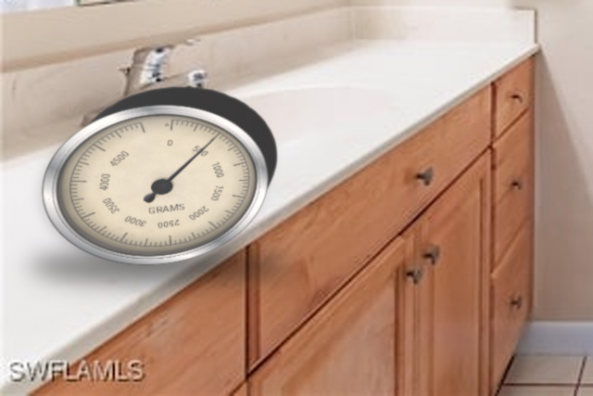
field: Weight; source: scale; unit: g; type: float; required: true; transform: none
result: 500 g
